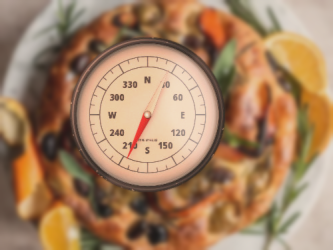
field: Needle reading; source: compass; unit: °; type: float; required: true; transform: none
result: 205 °
